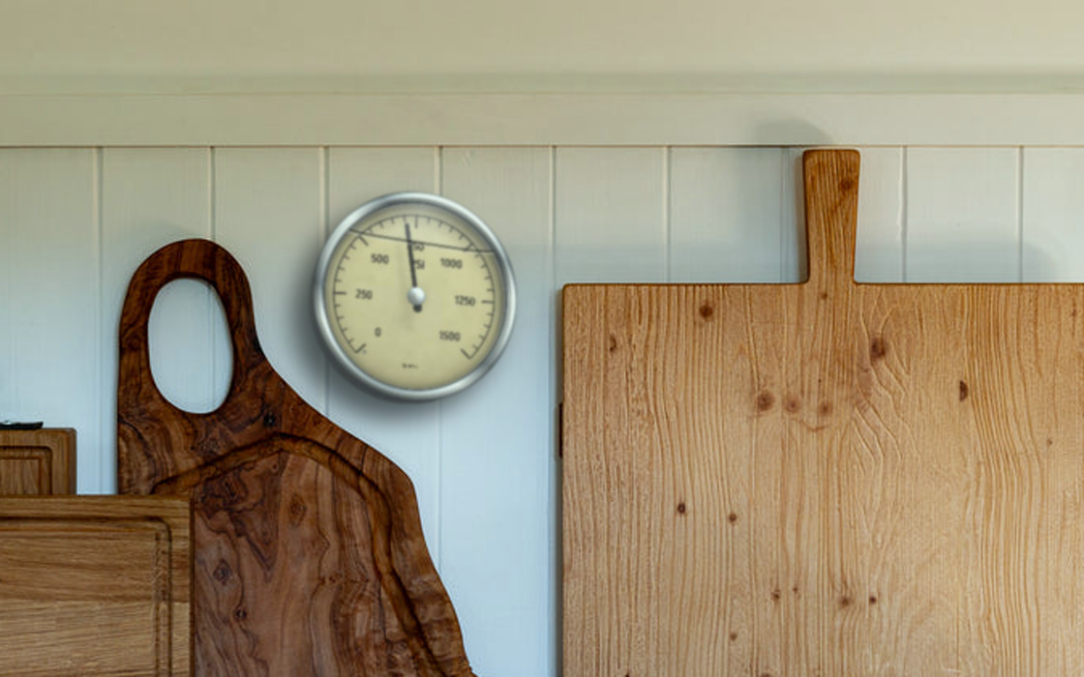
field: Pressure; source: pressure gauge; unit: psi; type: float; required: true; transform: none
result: 700 psi
